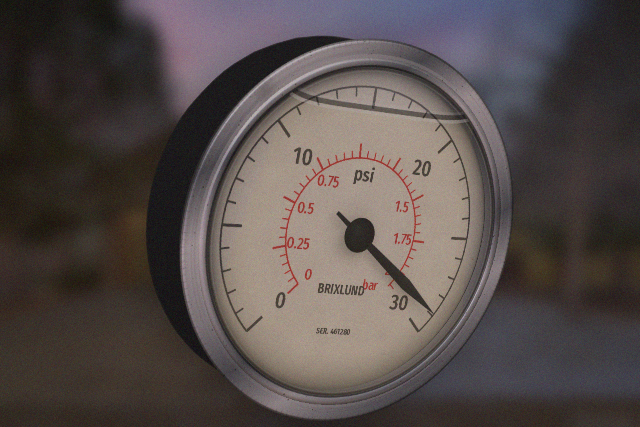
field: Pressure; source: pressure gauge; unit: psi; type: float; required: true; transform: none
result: 29 psi
